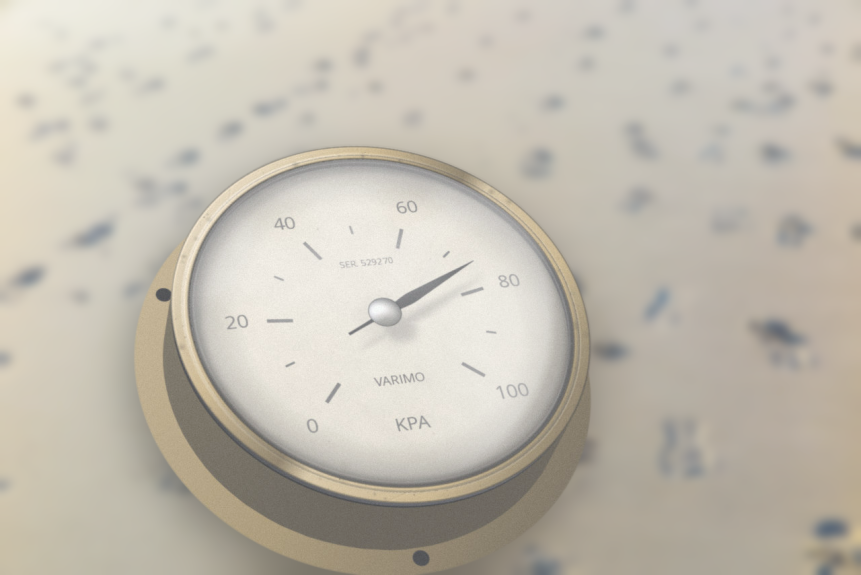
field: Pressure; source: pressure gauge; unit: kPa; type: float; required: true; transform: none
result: 75 kPa
